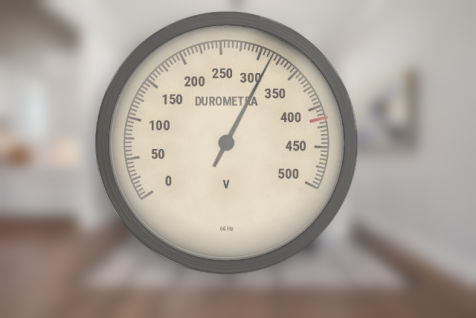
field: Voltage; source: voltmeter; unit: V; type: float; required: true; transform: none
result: 315 V
